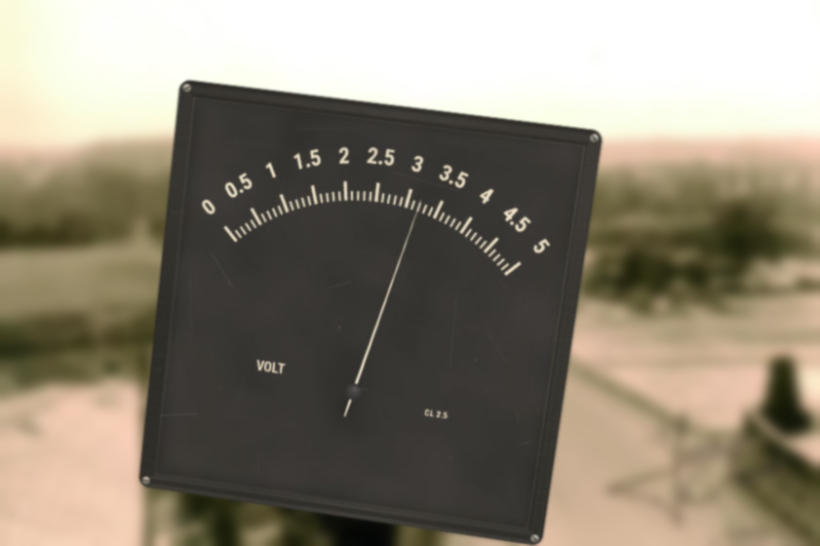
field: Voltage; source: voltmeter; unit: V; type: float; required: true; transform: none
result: 3.2 V
